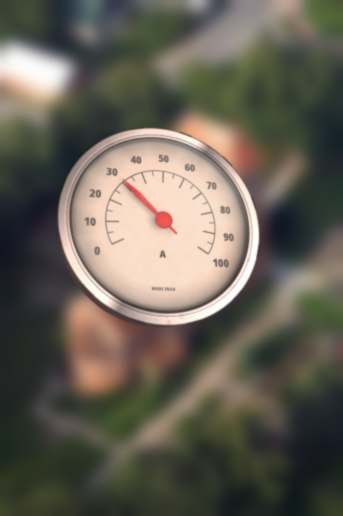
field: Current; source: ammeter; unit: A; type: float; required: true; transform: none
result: 30 A
